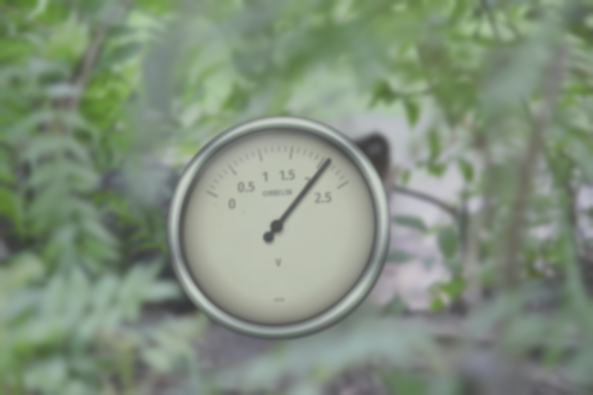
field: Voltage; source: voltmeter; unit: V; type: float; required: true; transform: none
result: 2.1 V
